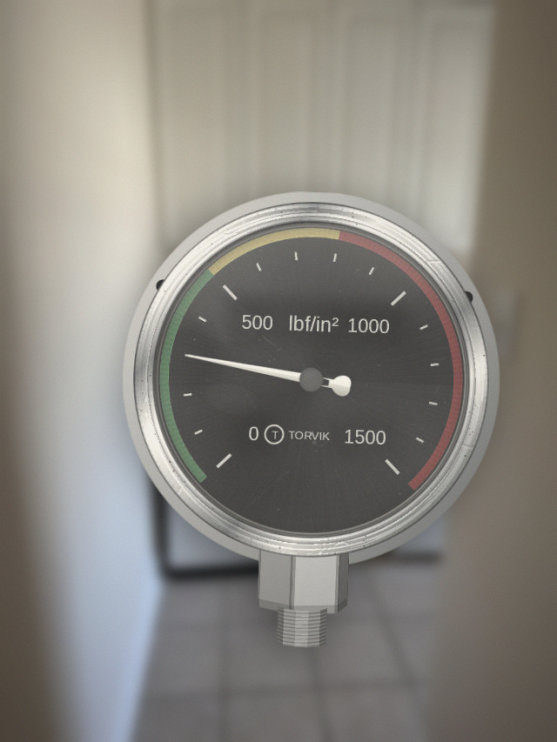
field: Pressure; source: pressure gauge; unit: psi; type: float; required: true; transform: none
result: 300 psi
